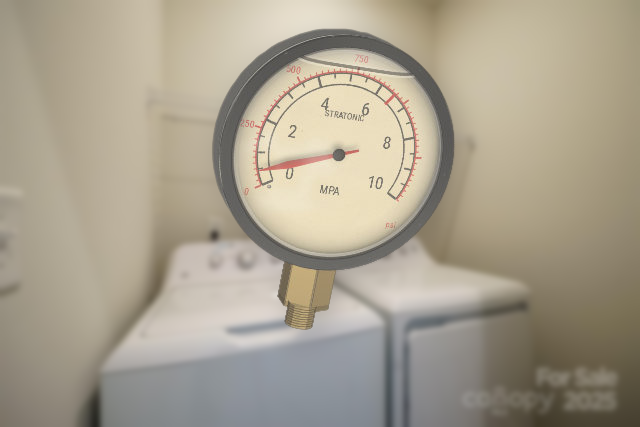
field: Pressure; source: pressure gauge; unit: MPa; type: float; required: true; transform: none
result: 0.5 MPa
